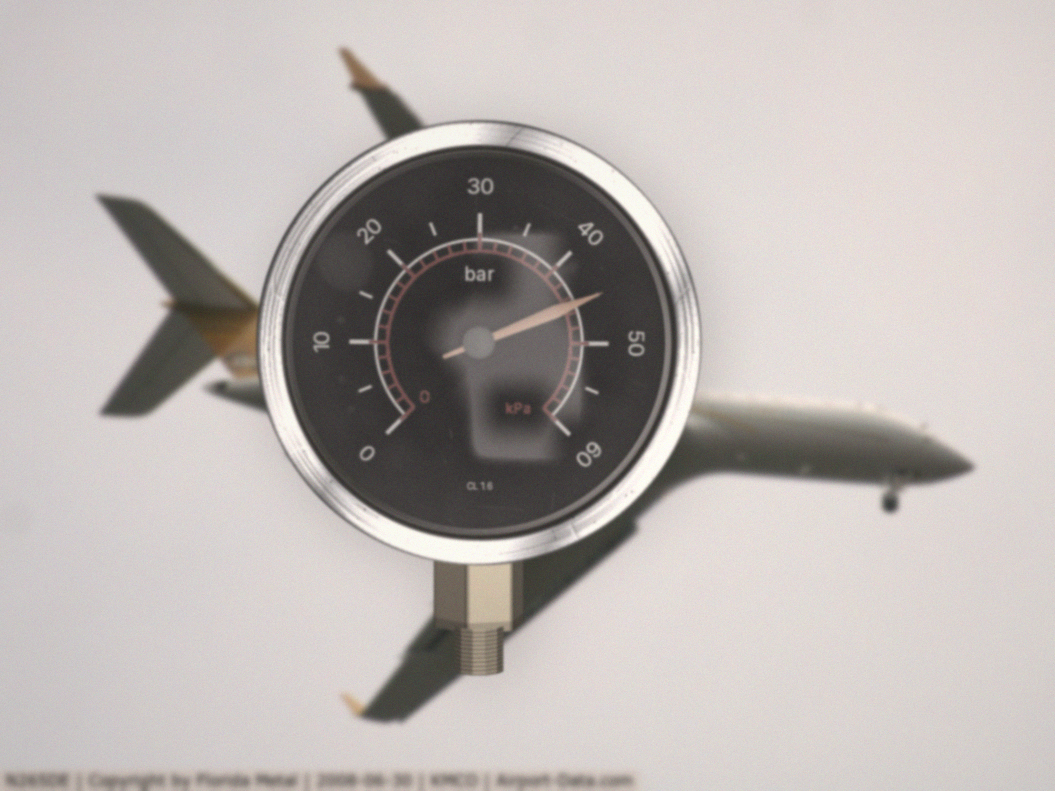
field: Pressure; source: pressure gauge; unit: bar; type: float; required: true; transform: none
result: 45 bar
